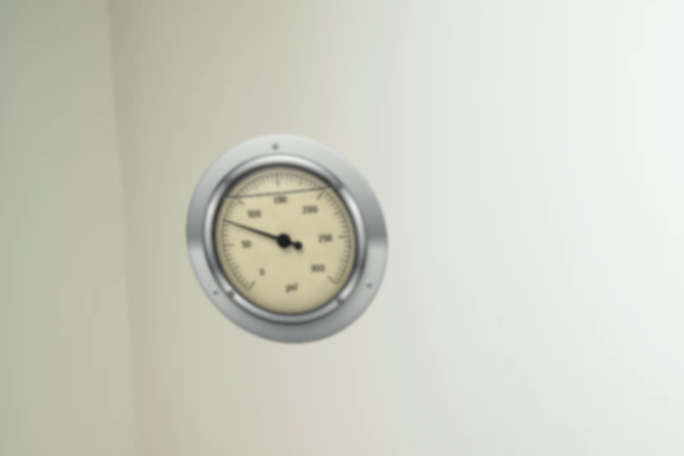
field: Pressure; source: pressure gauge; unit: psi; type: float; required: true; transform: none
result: 75 psi
